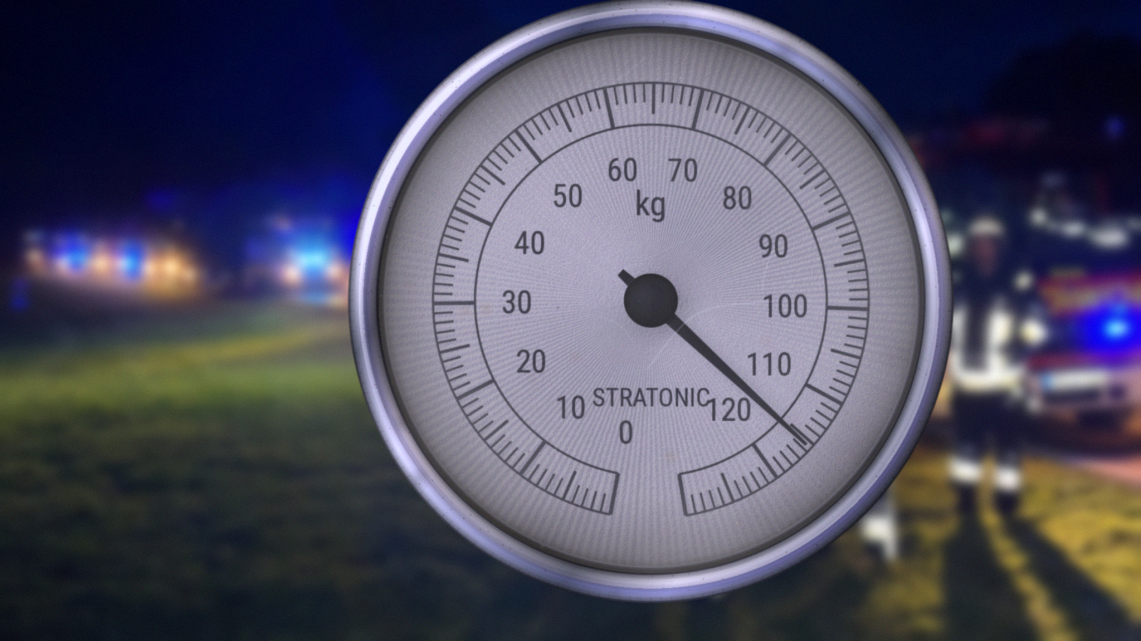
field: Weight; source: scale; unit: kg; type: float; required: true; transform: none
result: 115.5 kg
